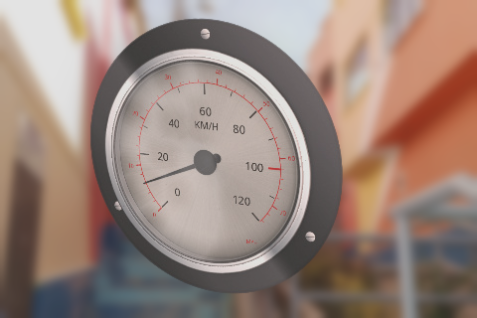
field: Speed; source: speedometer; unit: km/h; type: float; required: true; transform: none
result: 10 km/h
